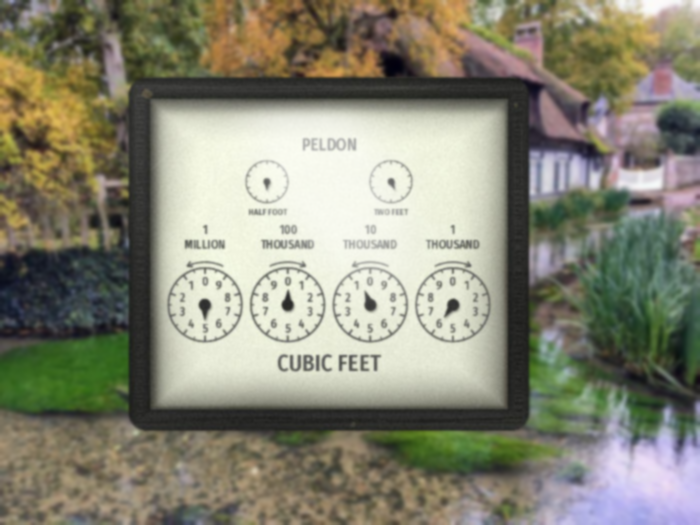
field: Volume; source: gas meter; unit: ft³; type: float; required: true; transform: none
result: 500600 ft³
